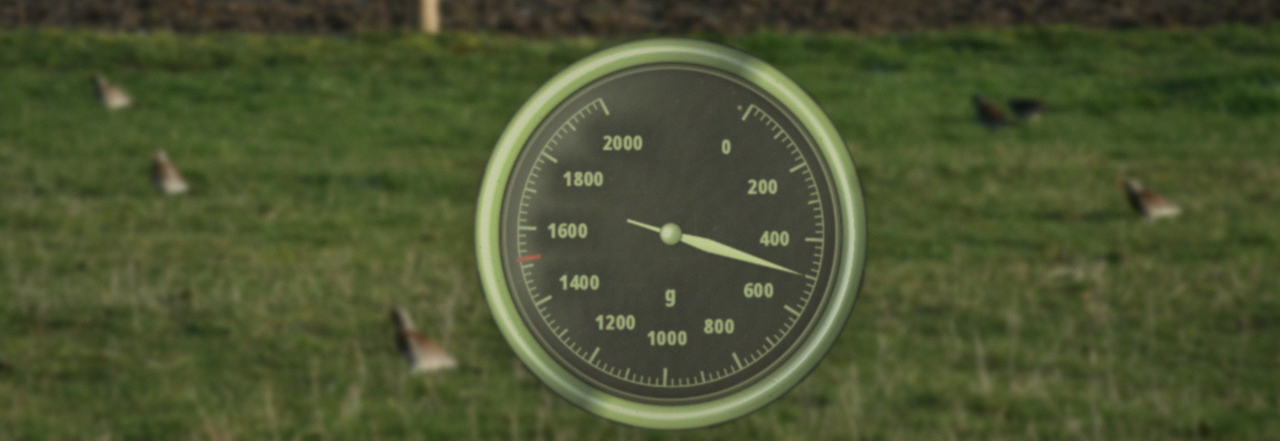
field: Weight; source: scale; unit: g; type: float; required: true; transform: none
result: 500 g
